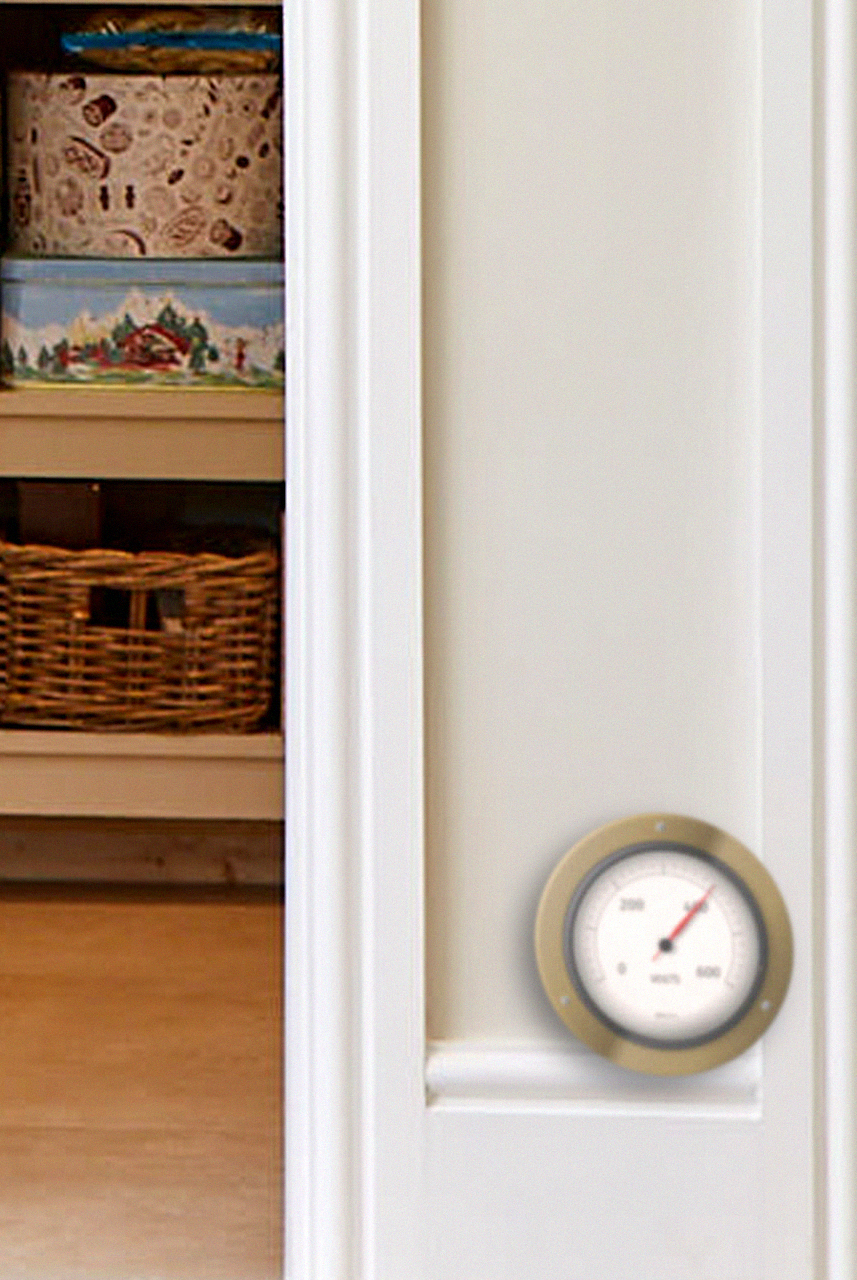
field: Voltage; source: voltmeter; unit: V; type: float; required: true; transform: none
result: 400 V
